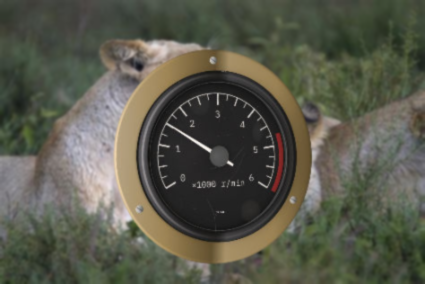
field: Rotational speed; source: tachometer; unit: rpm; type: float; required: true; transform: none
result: 1500 rpm
